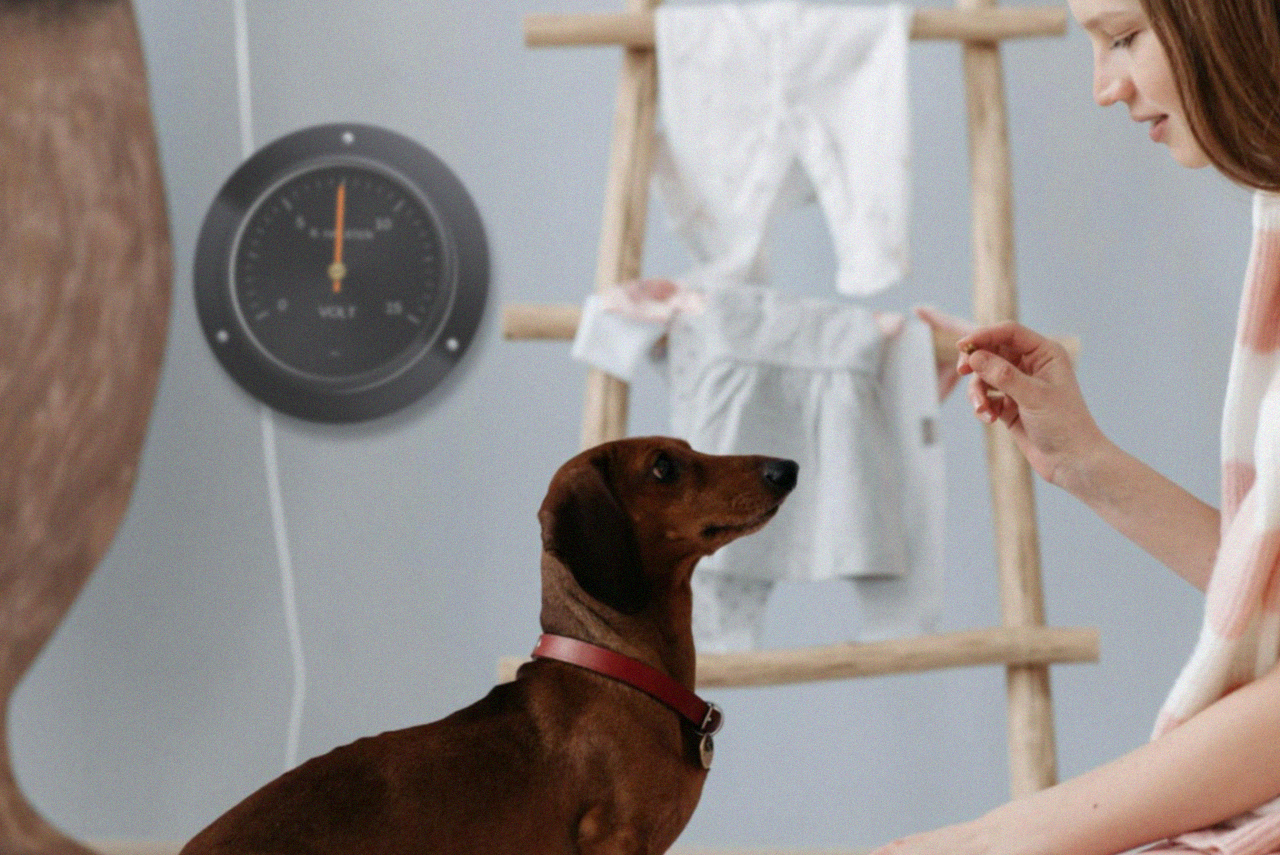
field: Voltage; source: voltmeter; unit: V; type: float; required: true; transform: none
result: 7.5 V
